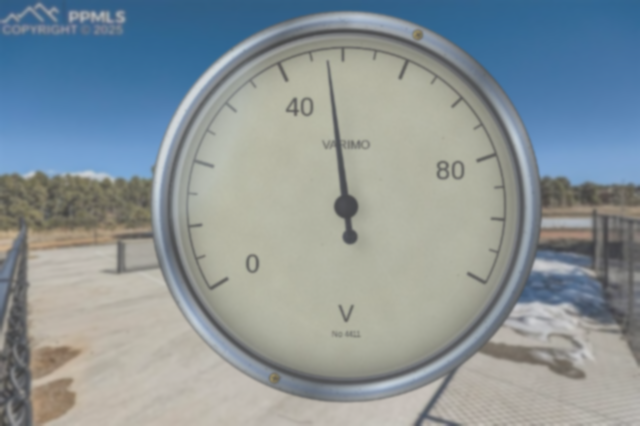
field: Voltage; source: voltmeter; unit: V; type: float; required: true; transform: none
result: 47.5 V
